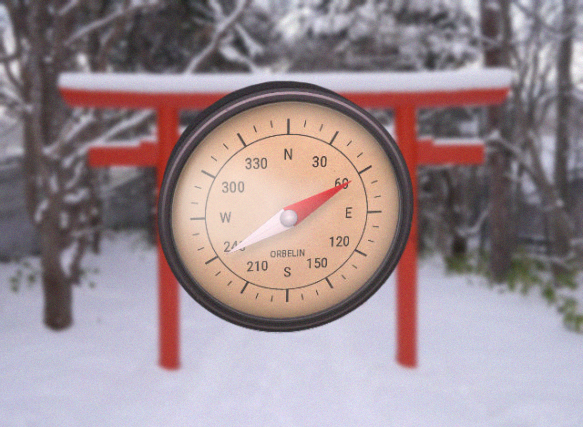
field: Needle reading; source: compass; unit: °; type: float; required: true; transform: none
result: 60 °
